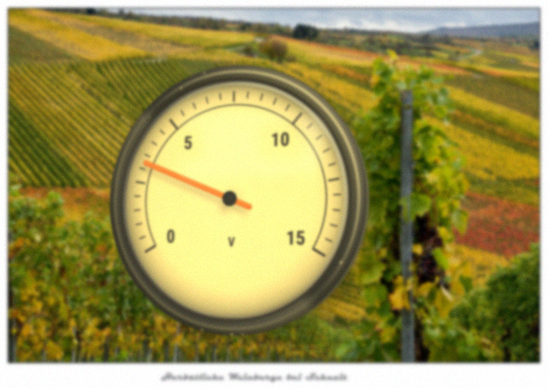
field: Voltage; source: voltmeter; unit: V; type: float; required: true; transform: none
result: 3.25 V
